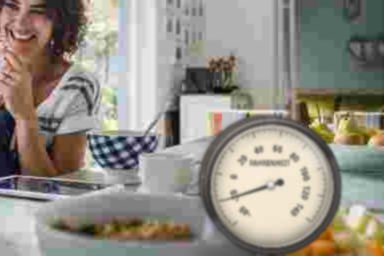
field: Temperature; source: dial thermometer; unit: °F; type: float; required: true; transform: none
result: -20 °F
